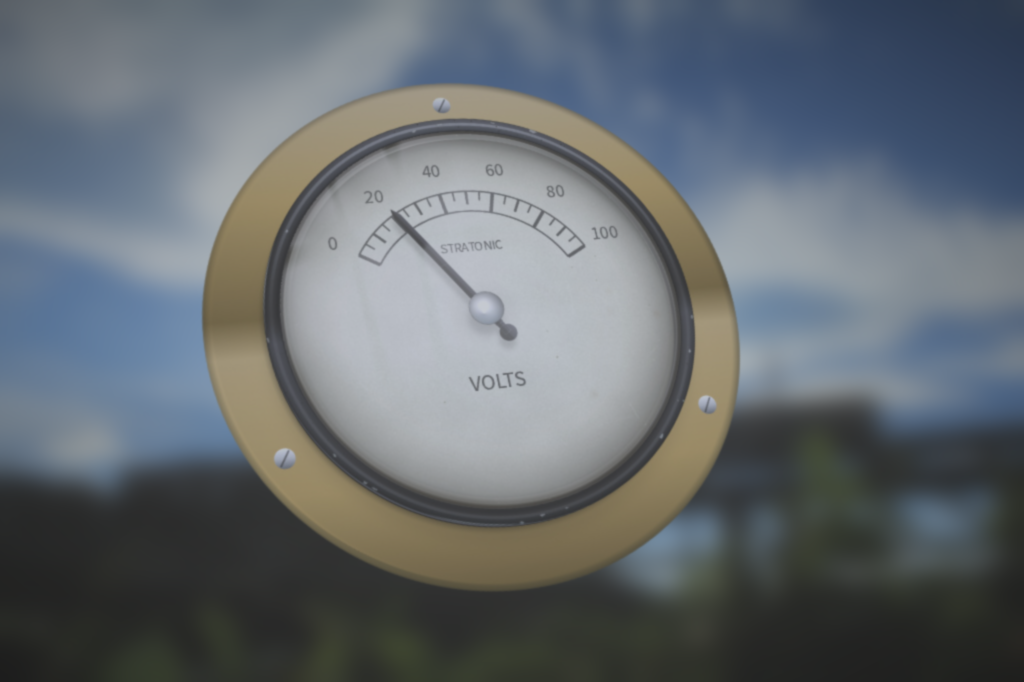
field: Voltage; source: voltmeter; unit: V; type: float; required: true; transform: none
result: 20 V
